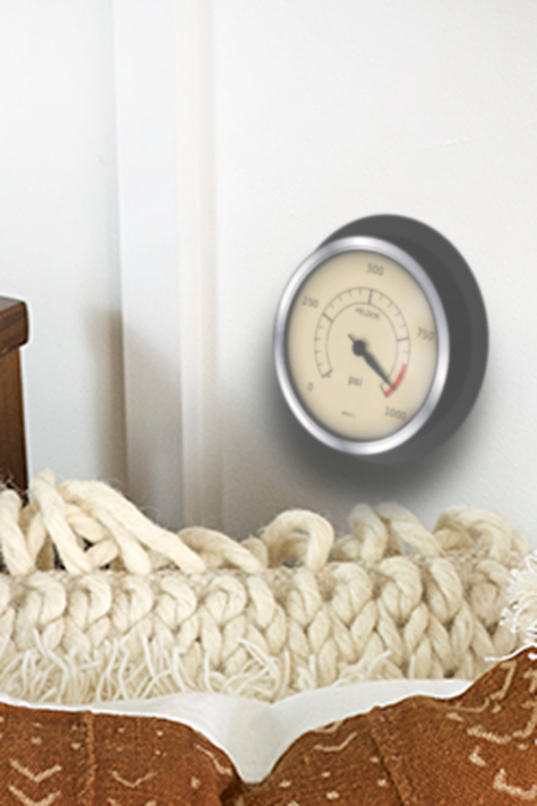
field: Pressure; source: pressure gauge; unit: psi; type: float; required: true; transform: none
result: 950 psi
